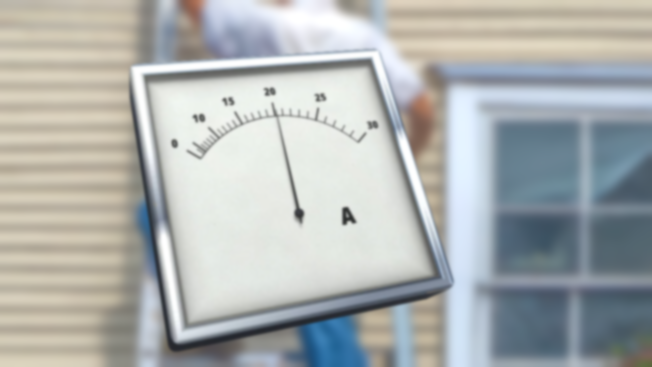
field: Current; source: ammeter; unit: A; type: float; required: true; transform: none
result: 20 A
